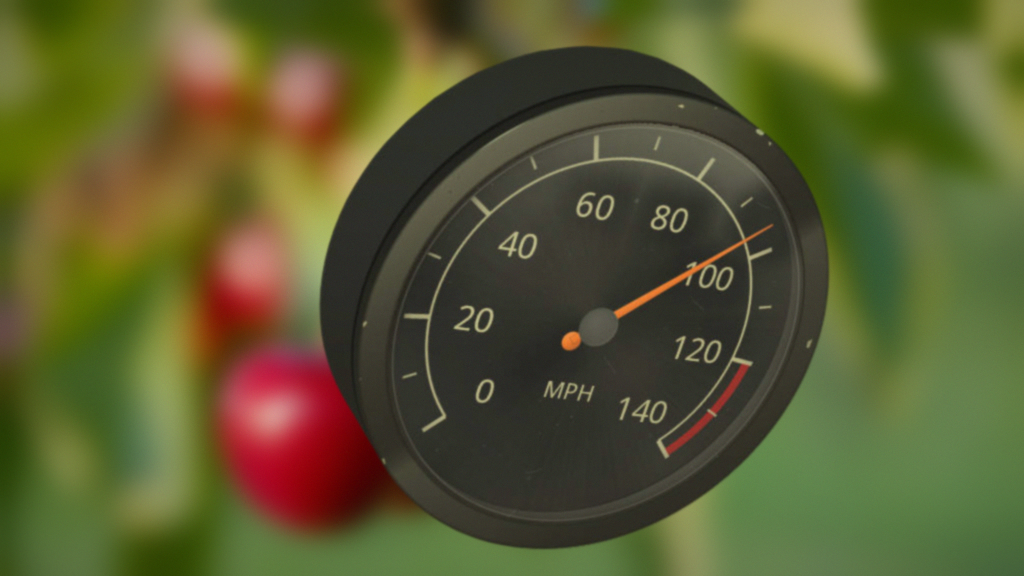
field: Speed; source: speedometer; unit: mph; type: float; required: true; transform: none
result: 95 mph
